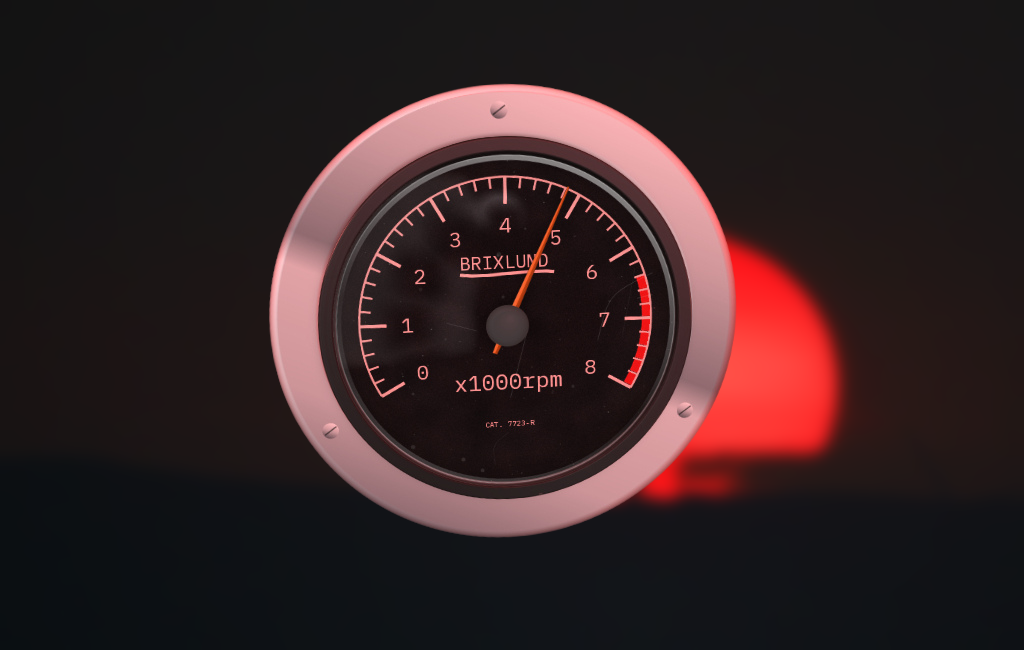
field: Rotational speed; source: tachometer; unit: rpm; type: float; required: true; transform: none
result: 4800 rpm
